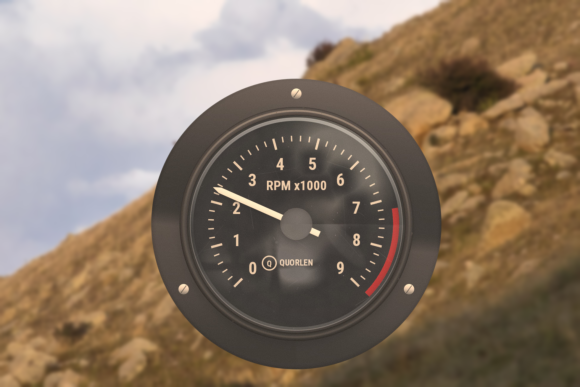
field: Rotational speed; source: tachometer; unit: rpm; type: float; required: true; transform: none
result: 2300 rpm
